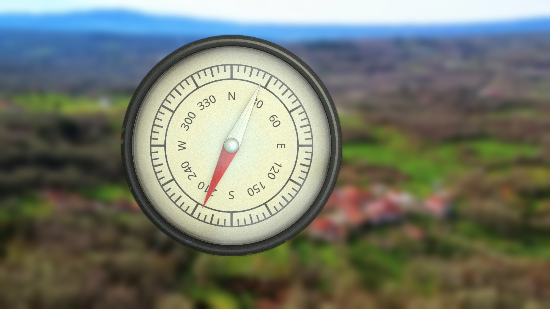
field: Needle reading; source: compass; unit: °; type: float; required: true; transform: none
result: 205 °
